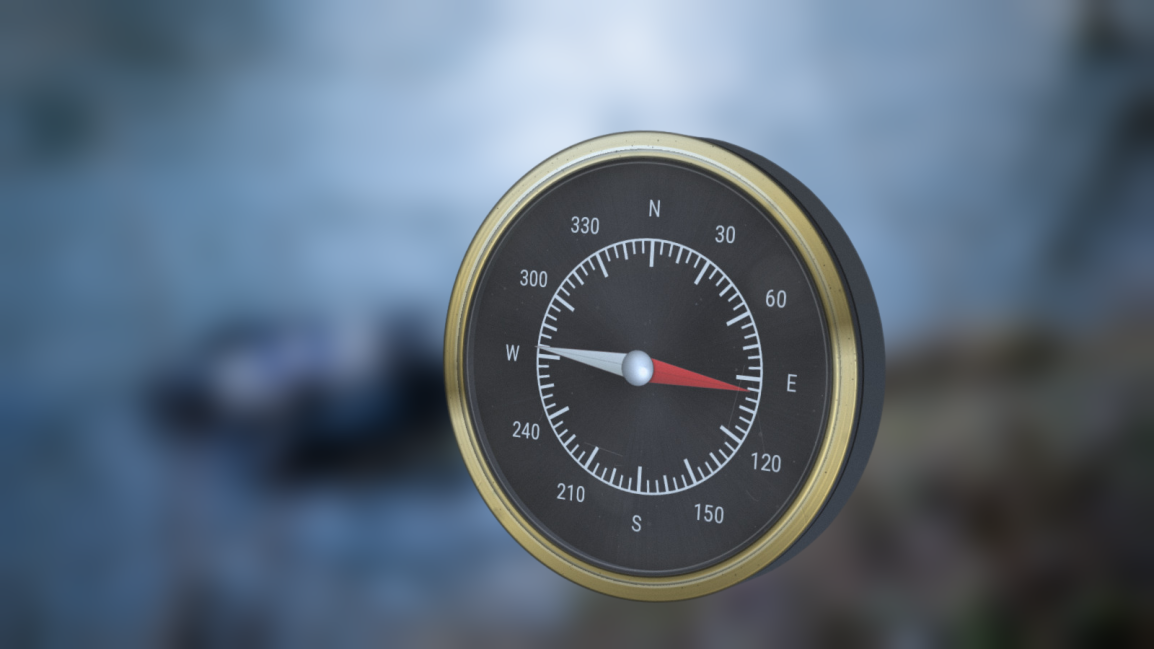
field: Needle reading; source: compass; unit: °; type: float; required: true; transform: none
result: 95 °
